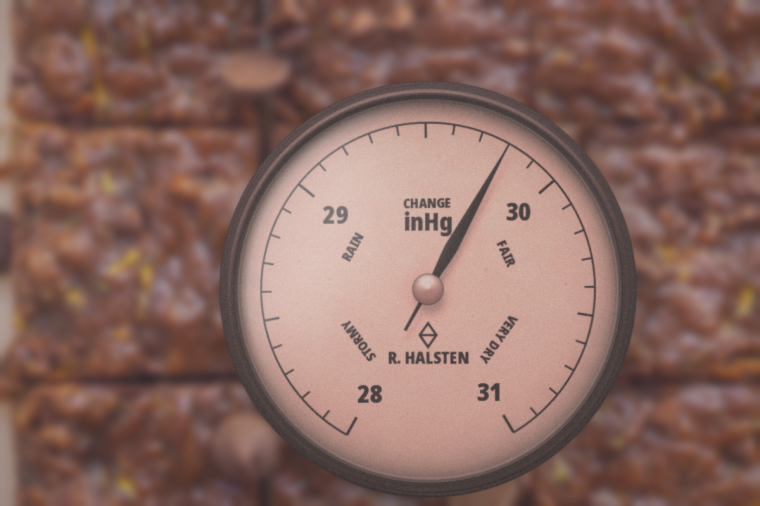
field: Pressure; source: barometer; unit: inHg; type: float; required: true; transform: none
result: 29.8 inHg
